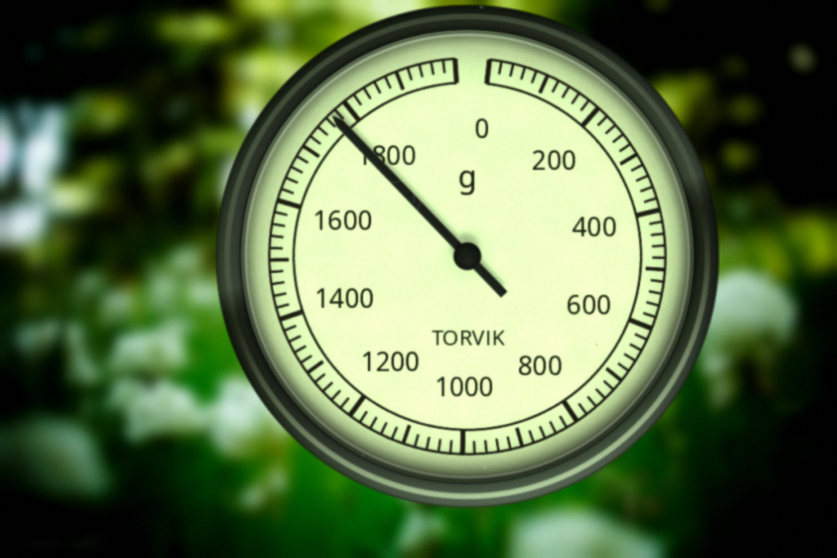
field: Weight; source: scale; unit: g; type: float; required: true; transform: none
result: 1770 g
